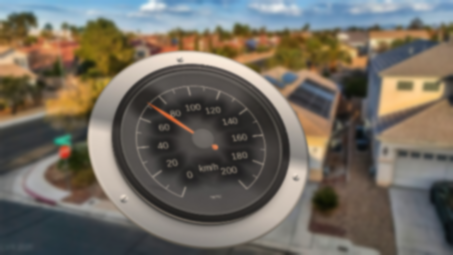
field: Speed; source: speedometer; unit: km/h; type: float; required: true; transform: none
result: 70 km/h
